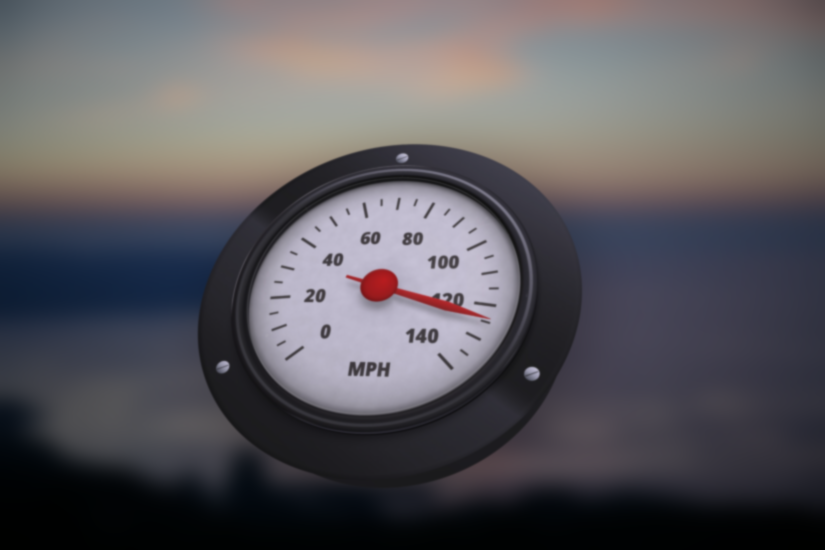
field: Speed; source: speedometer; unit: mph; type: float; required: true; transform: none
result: 125 mph
